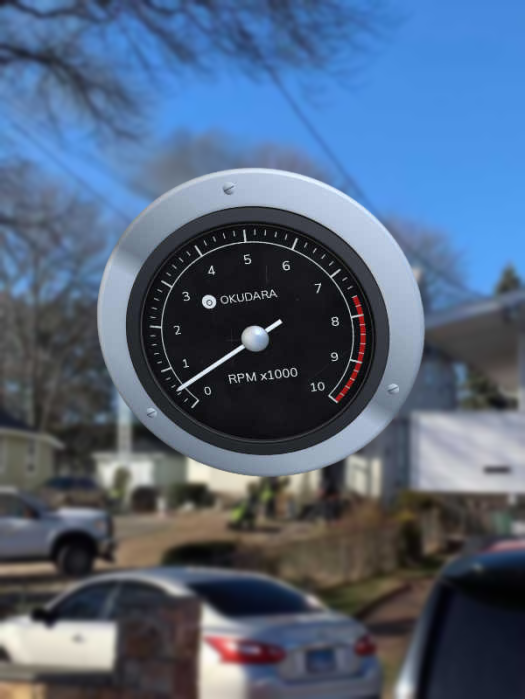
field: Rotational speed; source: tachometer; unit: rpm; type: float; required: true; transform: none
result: 500 rpm
